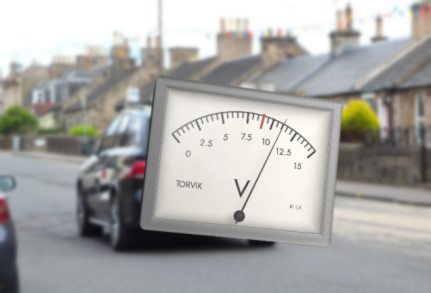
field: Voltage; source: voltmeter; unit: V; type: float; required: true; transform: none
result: 11 V
